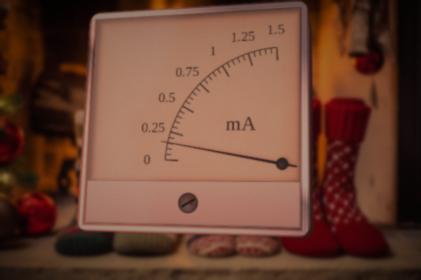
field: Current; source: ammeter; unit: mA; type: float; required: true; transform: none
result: 0.15 mA
